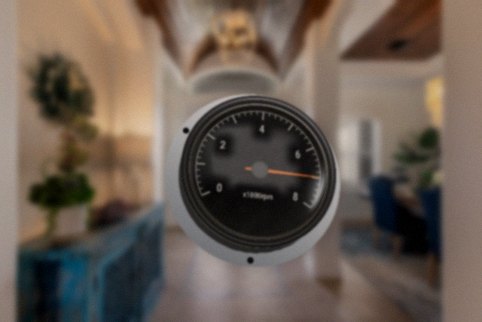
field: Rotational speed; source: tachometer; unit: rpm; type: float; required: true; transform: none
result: 7000 rpm
